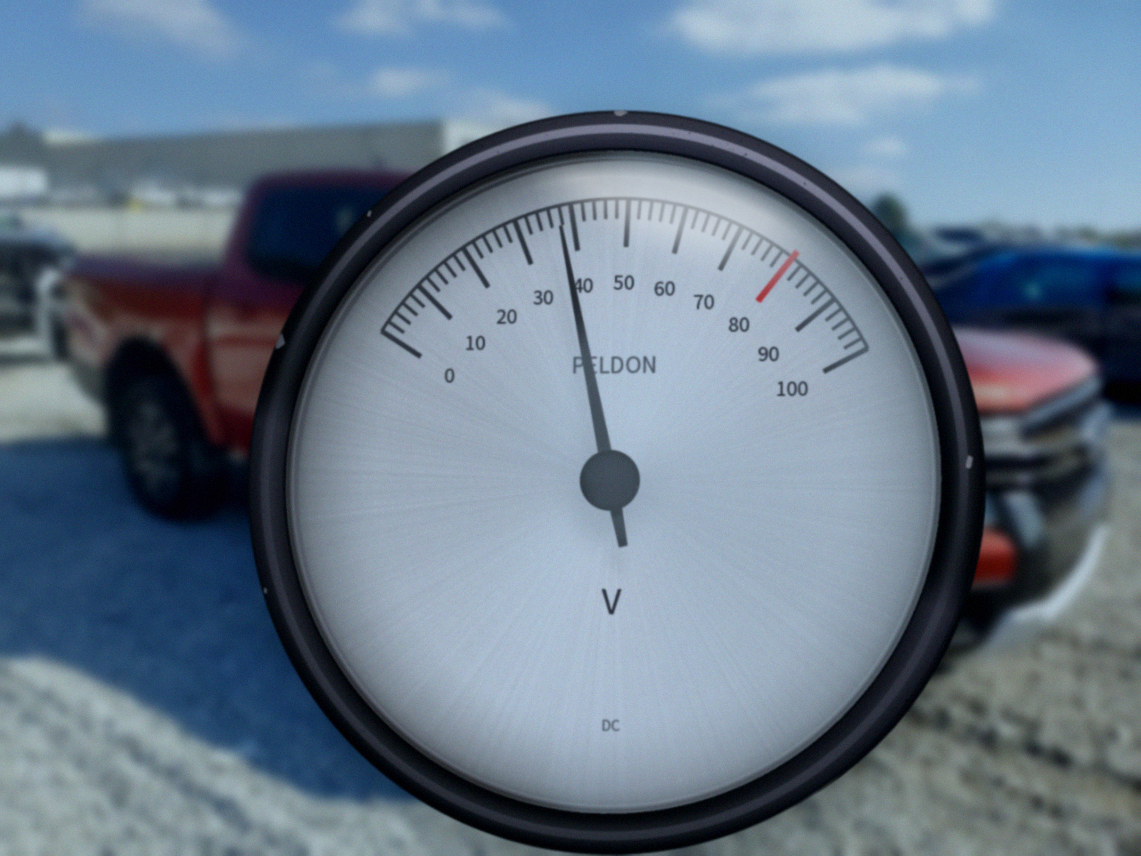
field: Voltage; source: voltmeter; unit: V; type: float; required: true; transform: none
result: 38 V
